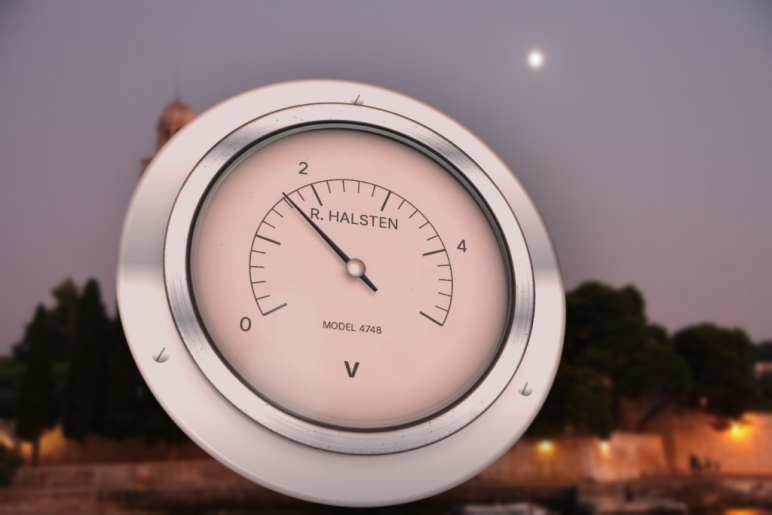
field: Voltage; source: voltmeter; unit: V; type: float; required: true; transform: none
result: 1.6 V
